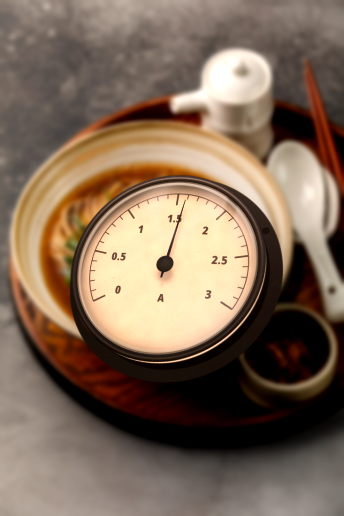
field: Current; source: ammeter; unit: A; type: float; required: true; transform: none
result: 1.6 A
